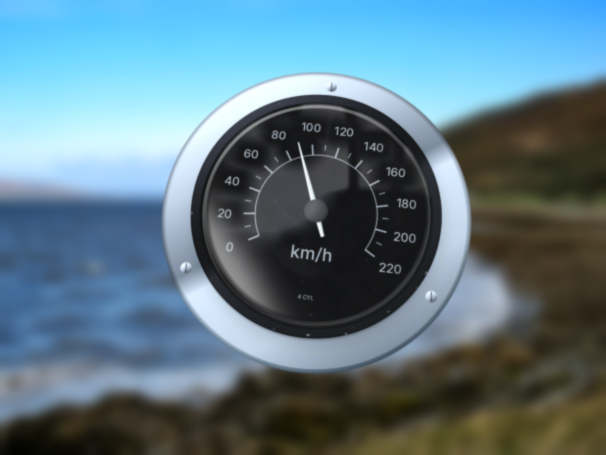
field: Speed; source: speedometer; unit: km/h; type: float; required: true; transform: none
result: 90 km/h
